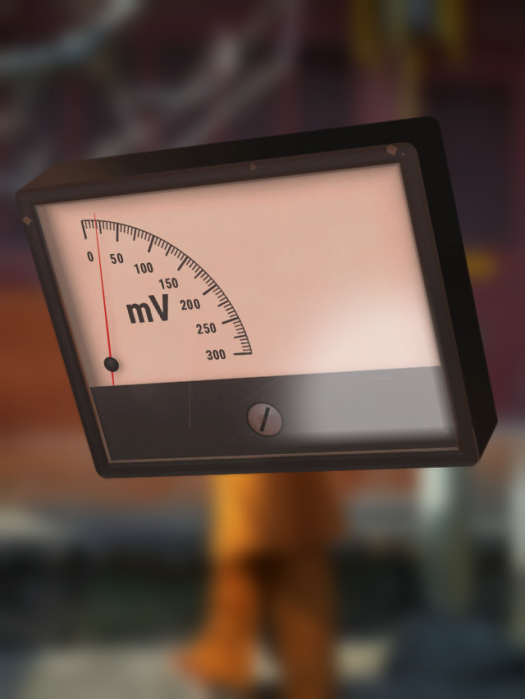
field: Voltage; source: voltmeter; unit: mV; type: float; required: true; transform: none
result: 25 mV
